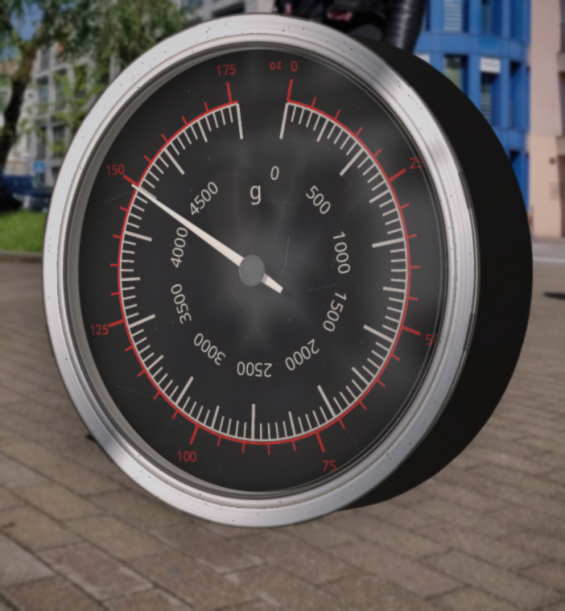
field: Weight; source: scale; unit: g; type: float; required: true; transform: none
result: 4250 g
